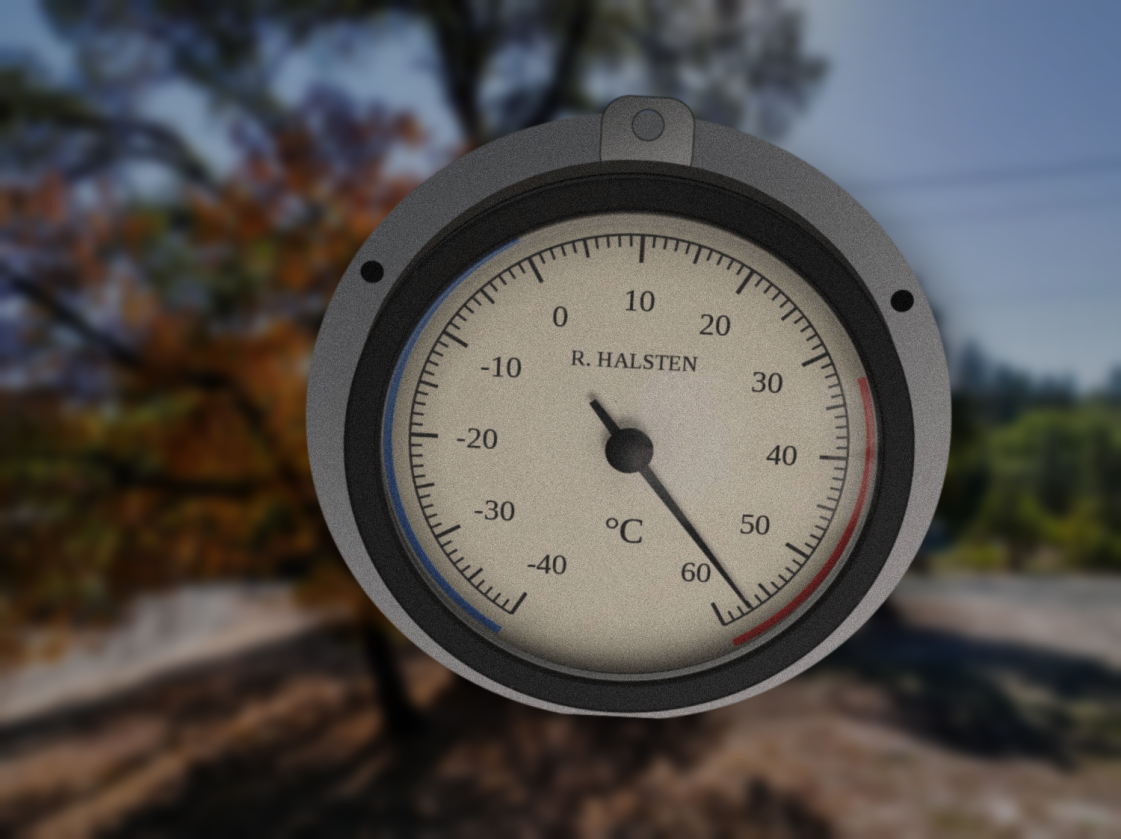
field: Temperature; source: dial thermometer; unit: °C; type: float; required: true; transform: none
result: 57 °C
